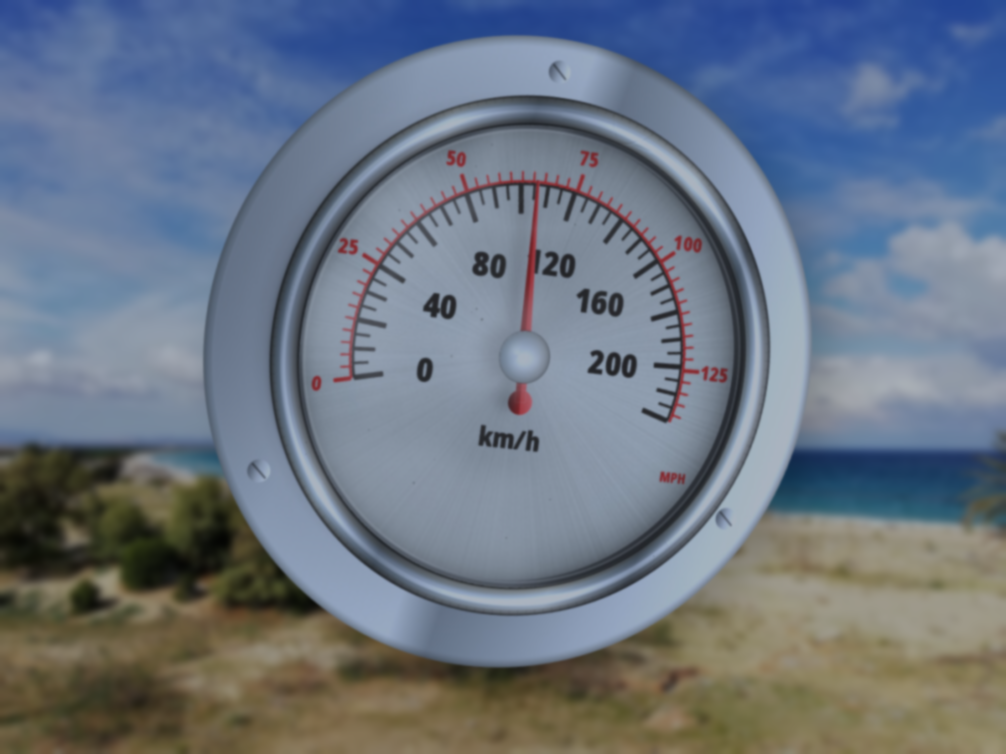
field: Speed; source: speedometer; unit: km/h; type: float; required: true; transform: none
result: 105 km/h
